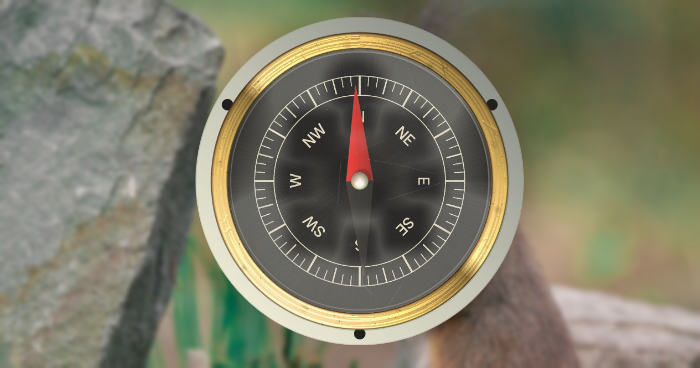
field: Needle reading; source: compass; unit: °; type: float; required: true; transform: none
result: 357.5 °
